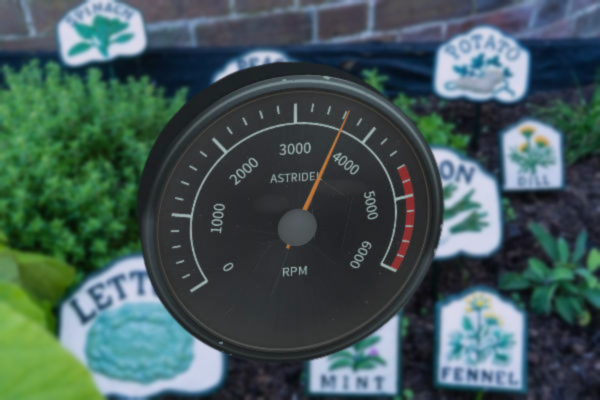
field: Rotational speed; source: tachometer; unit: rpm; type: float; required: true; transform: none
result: 3600 rpm
